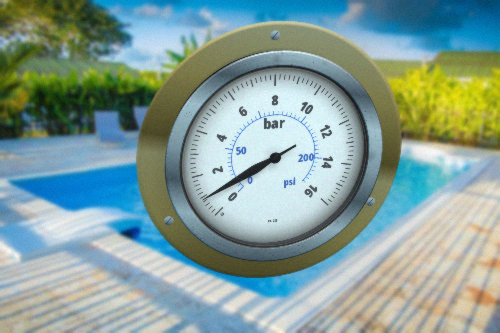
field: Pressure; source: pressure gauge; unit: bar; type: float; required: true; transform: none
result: 1 bar
